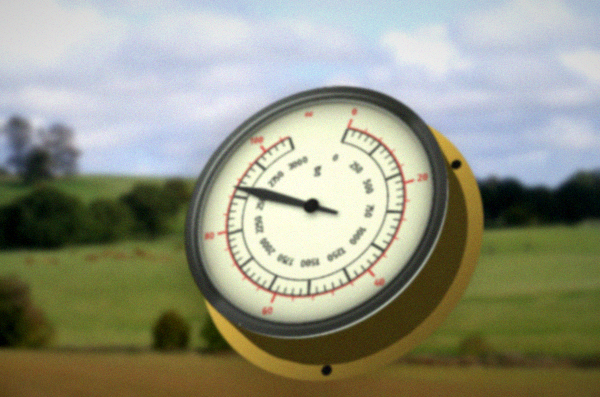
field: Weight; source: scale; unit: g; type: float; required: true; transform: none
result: 2550 g
